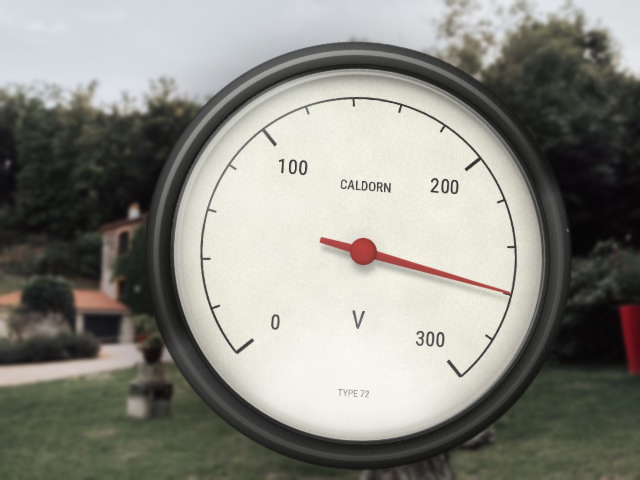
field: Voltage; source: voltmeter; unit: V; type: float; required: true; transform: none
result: 260 V
